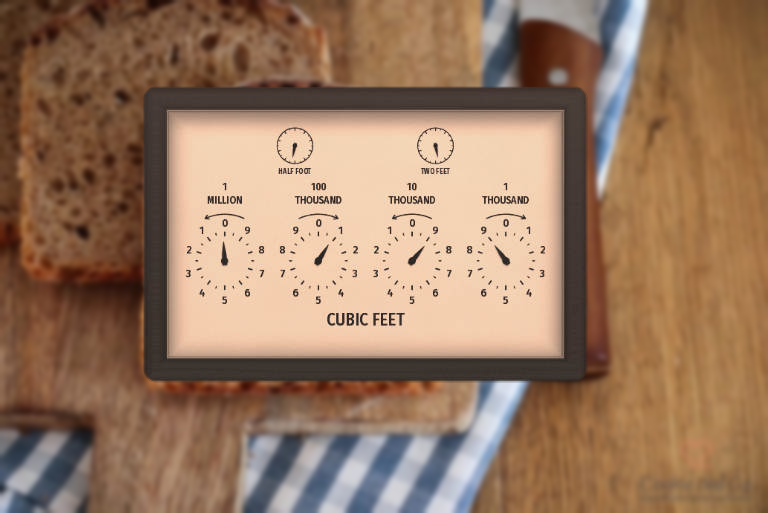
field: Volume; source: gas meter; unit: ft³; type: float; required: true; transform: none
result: 8900 ft³
